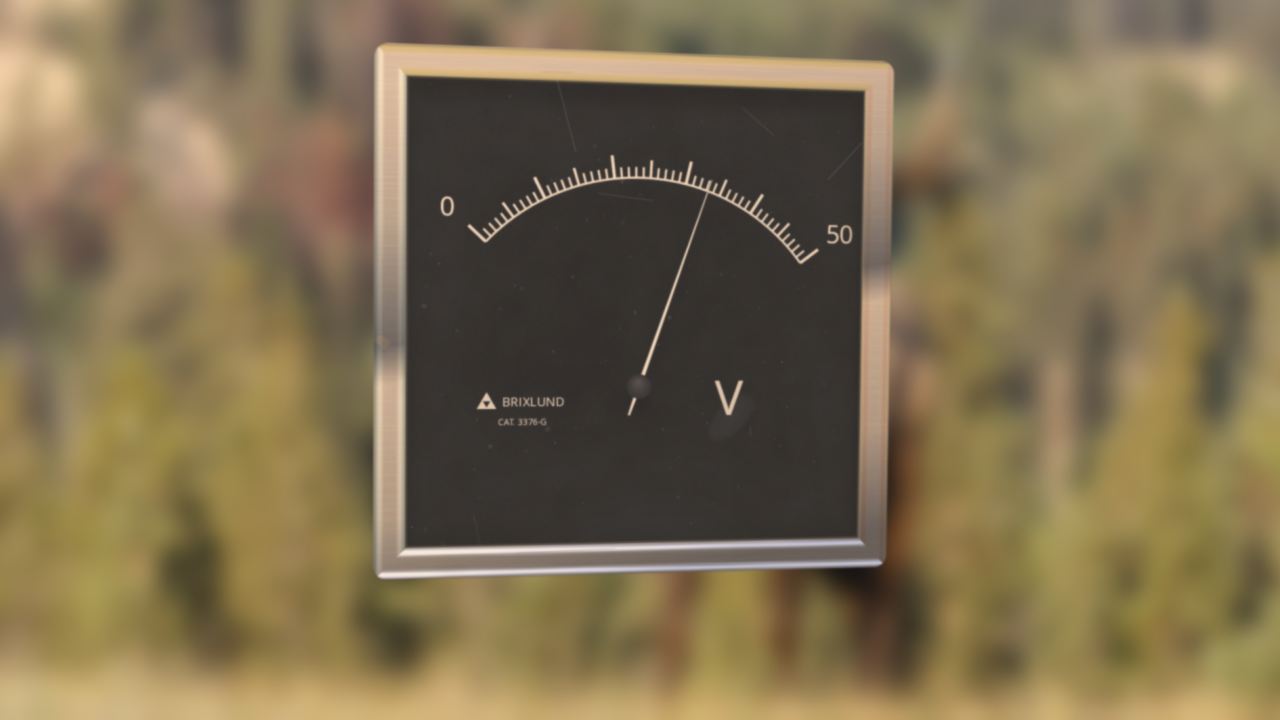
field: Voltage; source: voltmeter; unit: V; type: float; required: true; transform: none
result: 33 V
